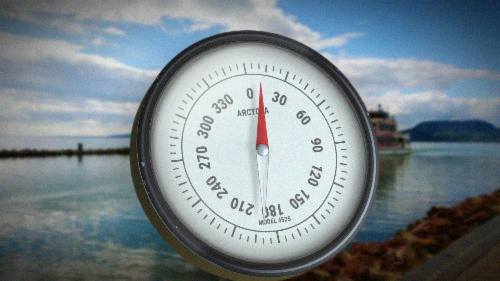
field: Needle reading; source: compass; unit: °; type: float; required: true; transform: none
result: 10 °
